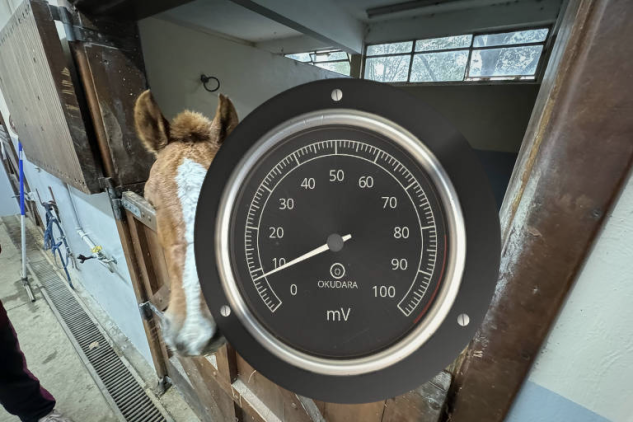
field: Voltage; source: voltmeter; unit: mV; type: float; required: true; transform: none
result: 8 mV
